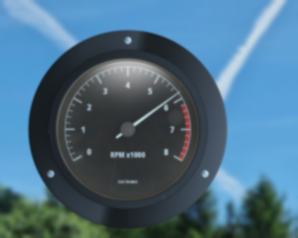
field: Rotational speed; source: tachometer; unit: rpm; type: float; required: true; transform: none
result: 5800 rpm
